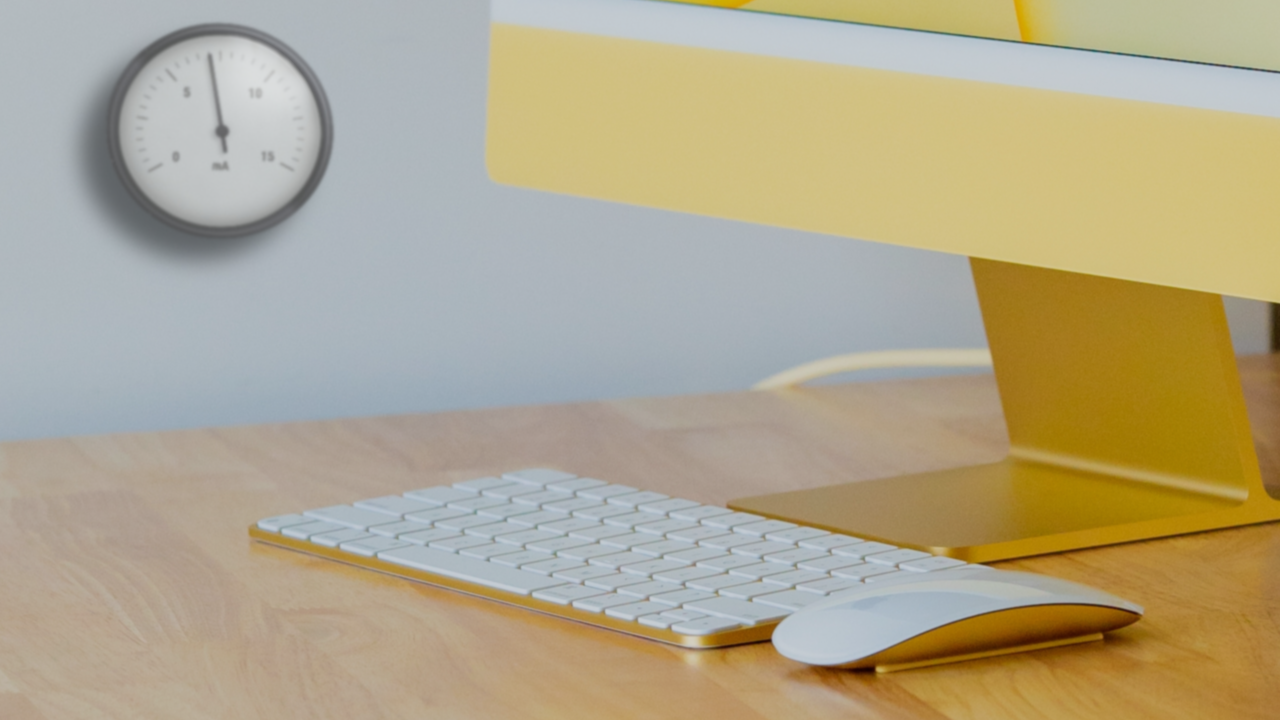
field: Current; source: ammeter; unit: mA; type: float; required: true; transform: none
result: 7 mA
